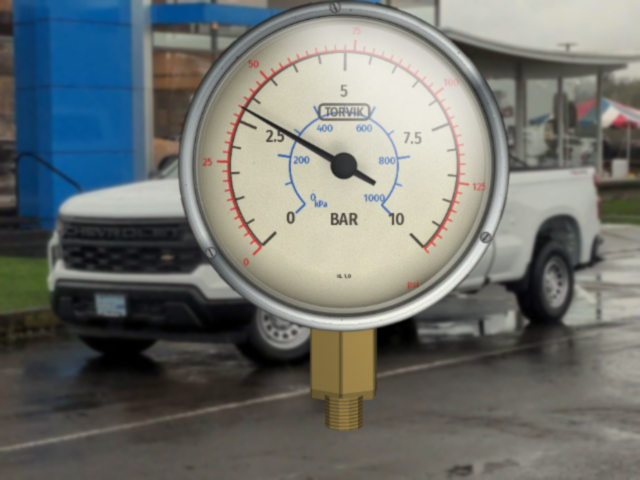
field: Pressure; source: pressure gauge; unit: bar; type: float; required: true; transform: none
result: 2.75 bar
